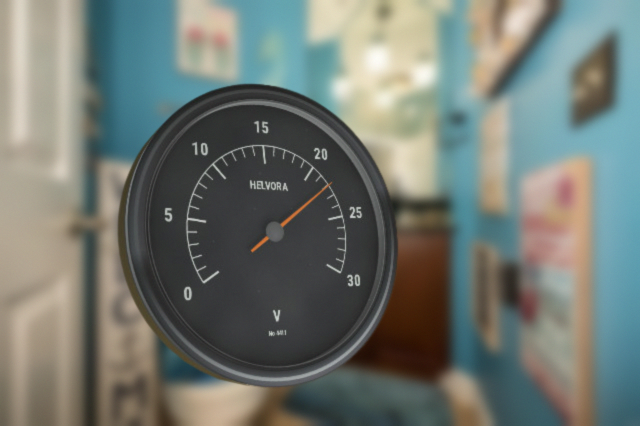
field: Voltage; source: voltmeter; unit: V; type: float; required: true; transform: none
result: 22 V
